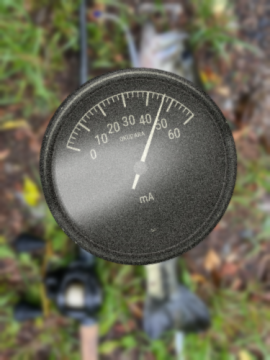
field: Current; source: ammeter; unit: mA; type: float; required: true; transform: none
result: 46 mA
